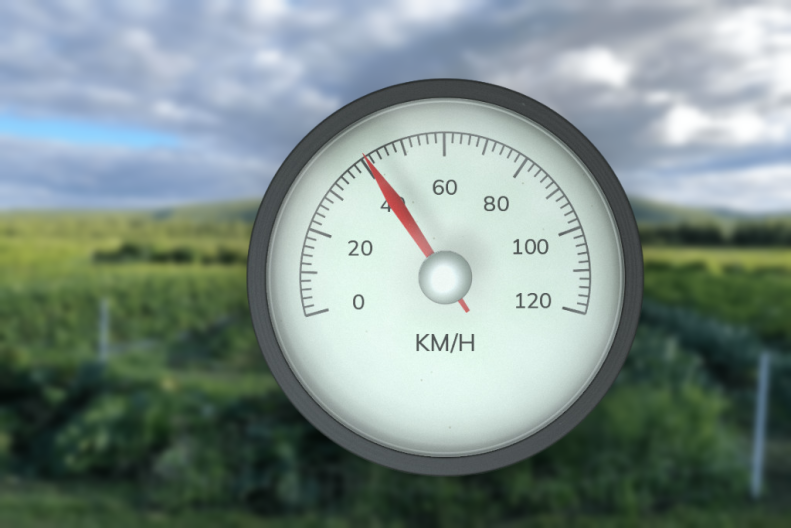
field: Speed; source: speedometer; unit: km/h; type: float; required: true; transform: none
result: 41 km/h
